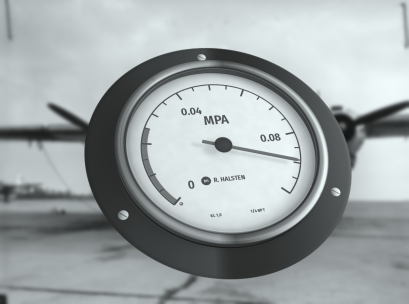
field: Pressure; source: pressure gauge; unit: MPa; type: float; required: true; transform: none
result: 0.09 MPa
